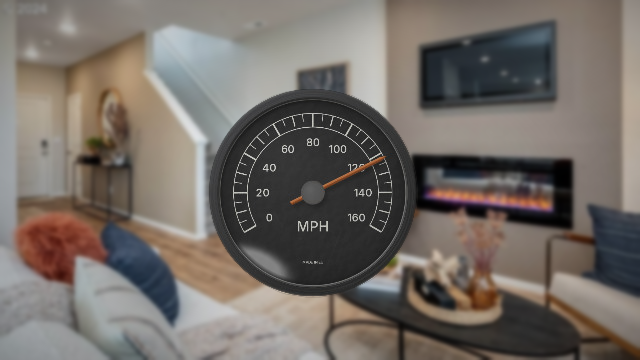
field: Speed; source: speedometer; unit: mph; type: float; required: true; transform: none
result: 122.5 mph
